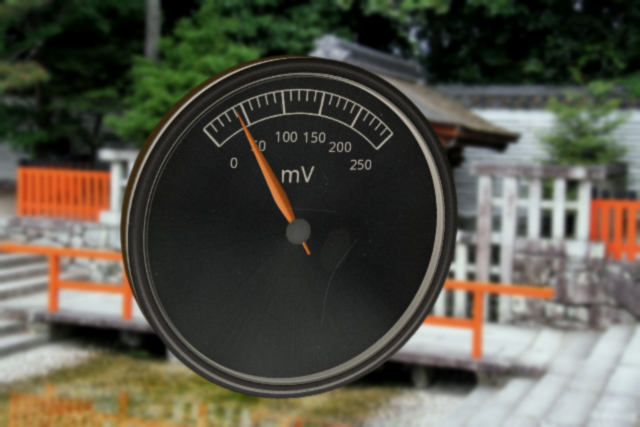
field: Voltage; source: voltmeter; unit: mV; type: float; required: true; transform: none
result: 40 mV
